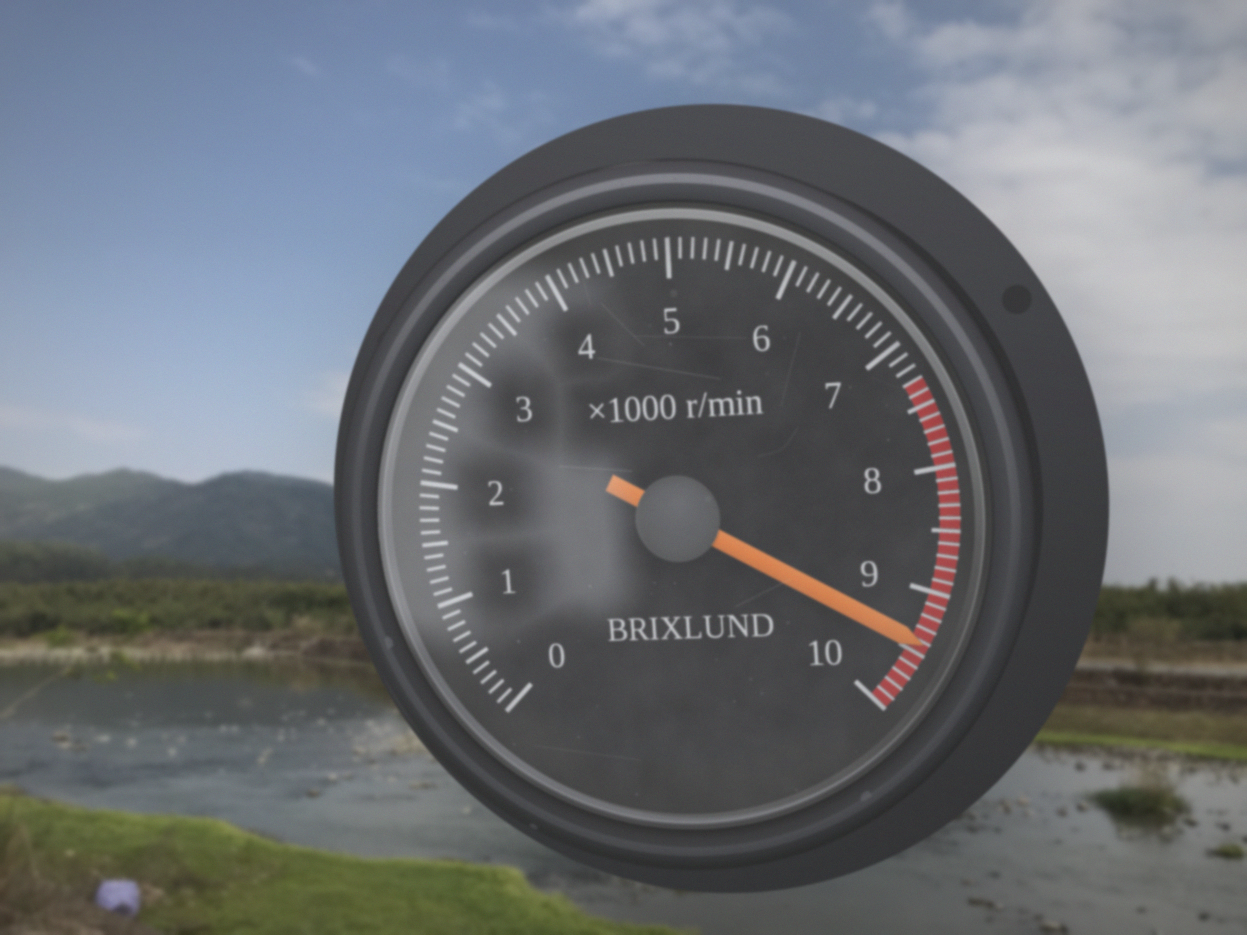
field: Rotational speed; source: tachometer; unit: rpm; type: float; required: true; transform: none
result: 9400 rpm
